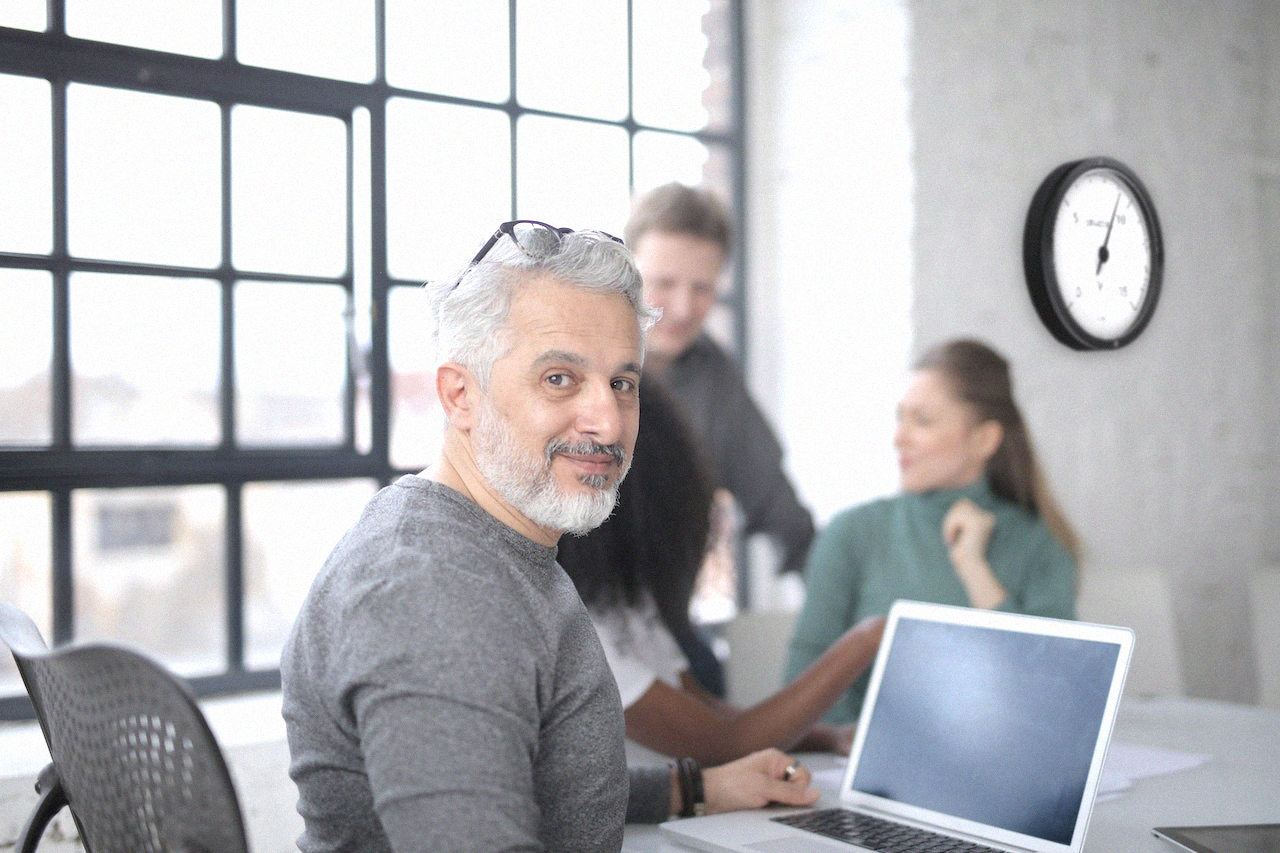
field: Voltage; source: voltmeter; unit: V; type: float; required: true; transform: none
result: 9 V
